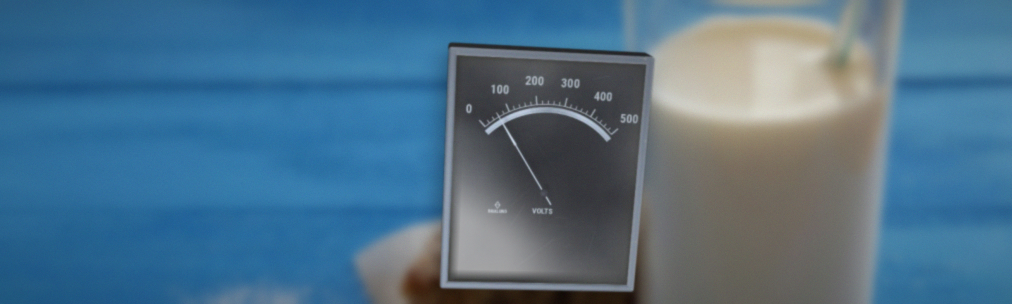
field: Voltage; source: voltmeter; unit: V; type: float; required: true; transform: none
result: 60 V
